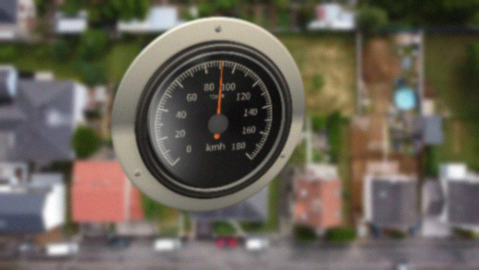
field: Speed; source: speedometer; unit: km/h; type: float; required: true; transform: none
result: 90 km/h
